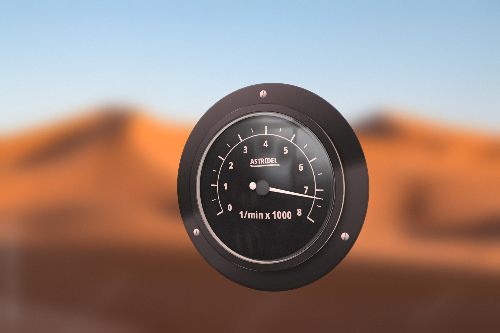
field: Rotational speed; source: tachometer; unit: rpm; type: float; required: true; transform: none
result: 7250 rpm
